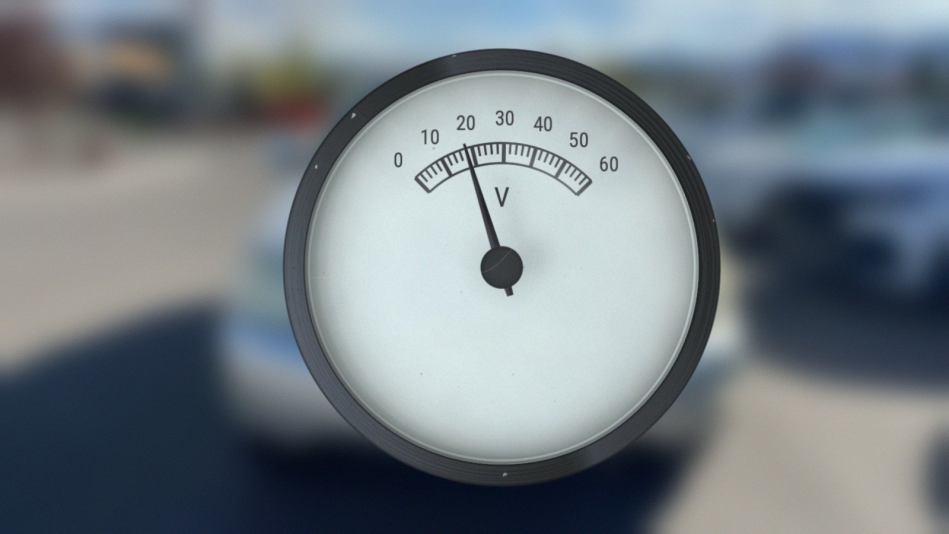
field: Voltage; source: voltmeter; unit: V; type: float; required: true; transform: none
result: 18 V
